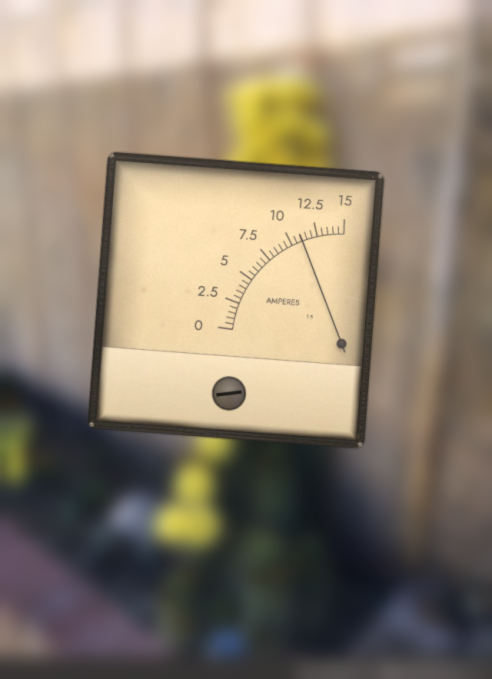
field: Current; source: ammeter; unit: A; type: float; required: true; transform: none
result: 11 A
